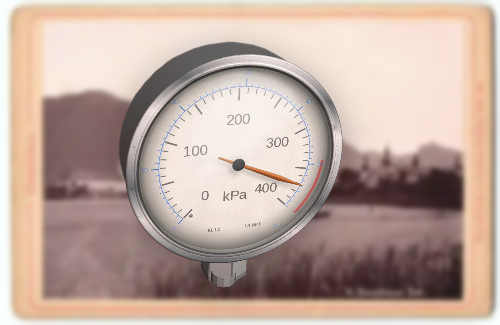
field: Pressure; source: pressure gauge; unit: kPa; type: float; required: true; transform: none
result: 370 kPa
